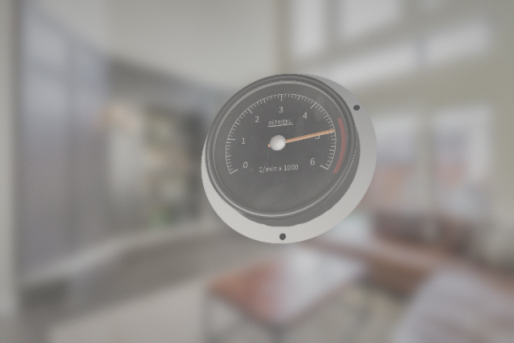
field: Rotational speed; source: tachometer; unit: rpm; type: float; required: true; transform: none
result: 5000 rpm
